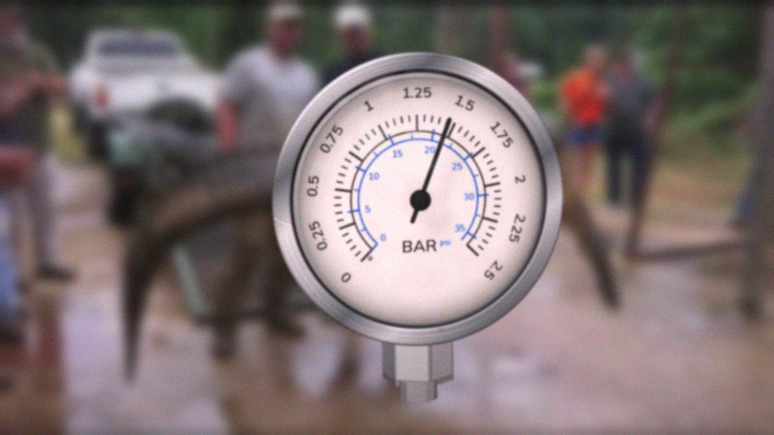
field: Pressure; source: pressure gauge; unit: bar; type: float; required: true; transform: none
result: 1.45 bar
